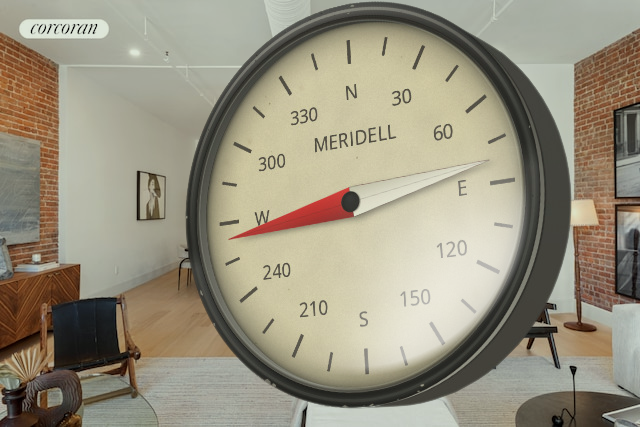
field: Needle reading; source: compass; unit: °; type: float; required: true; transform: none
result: 262.5 °
